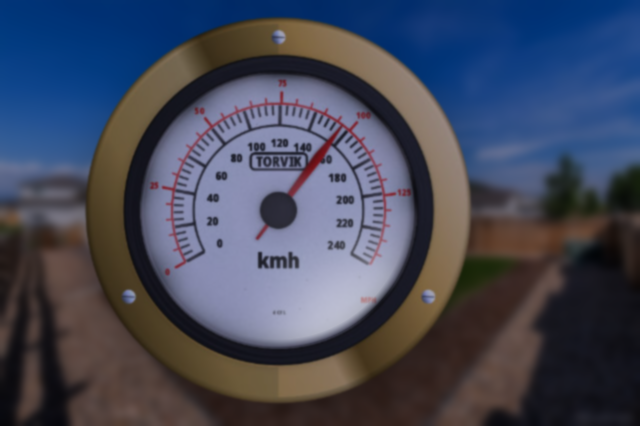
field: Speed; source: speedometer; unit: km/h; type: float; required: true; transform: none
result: 156 km/h
